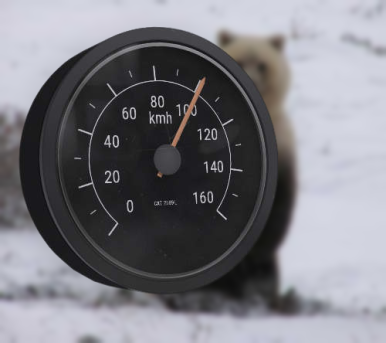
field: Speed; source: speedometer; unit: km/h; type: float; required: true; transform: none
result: 100 km/h
